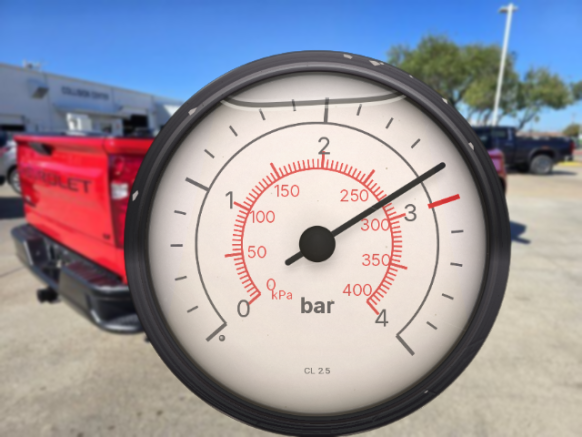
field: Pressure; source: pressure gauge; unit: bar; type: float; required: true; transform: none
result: 2.8 bar
